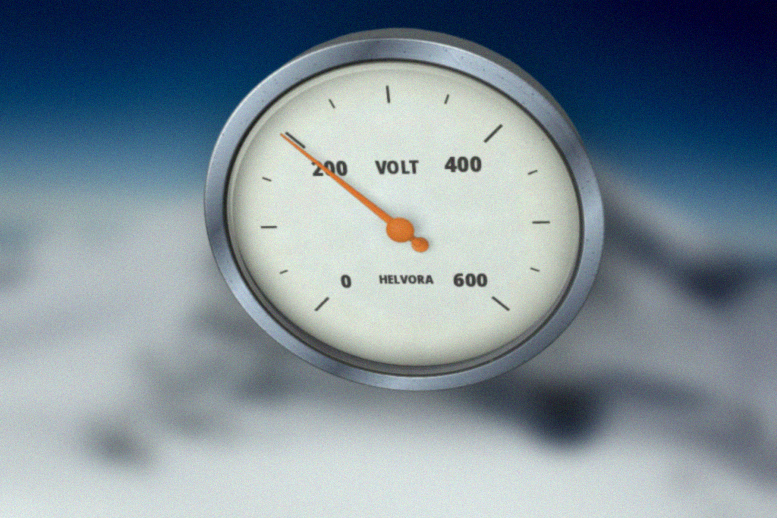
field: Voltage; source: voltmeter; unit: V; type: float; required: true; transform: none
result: 200 V
